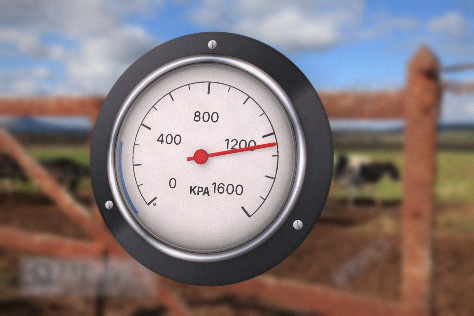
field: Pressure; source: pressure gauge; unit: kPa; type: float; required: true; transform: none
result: 1250 kPa
